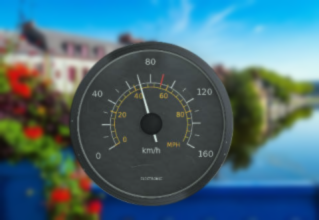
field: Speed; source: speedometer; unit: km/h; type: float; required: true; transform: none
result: 70 km/h
